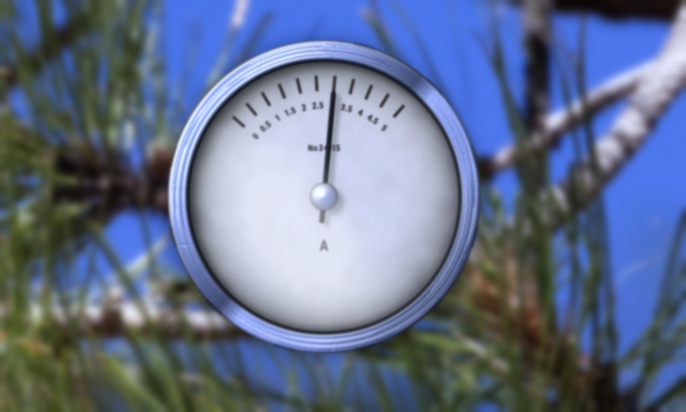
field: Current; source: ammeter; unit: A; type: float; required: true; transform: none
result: 3 A
